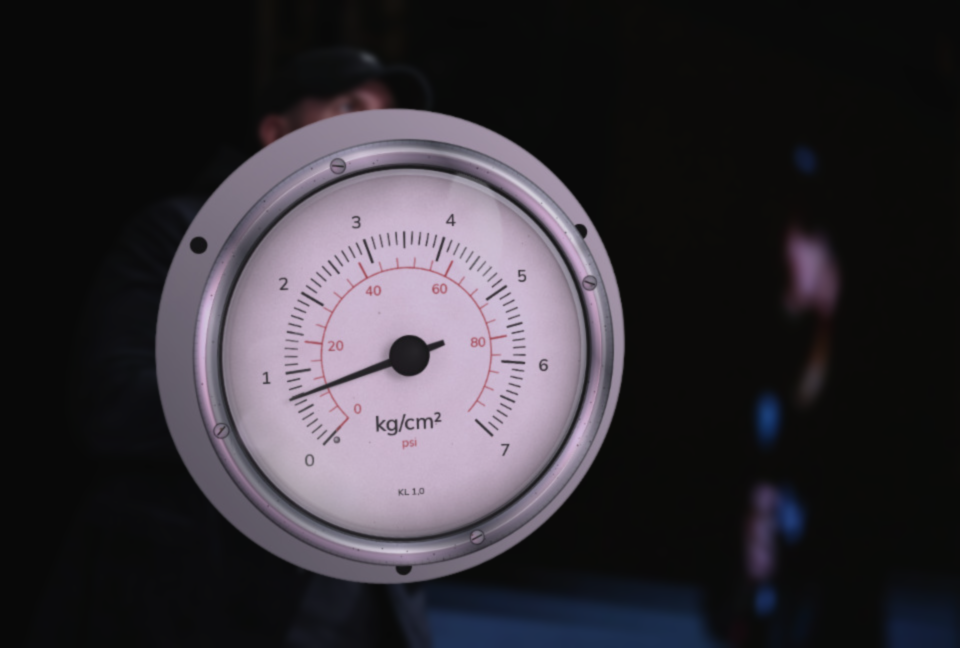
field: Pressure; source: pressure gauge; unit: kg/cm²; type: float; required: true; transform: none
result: 0.7 kg/cm²
